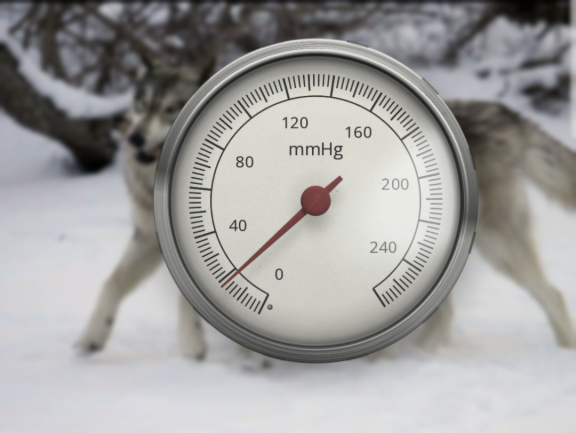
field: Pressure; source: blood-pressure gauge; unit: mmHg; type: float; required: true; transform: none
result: 18 mmHg
